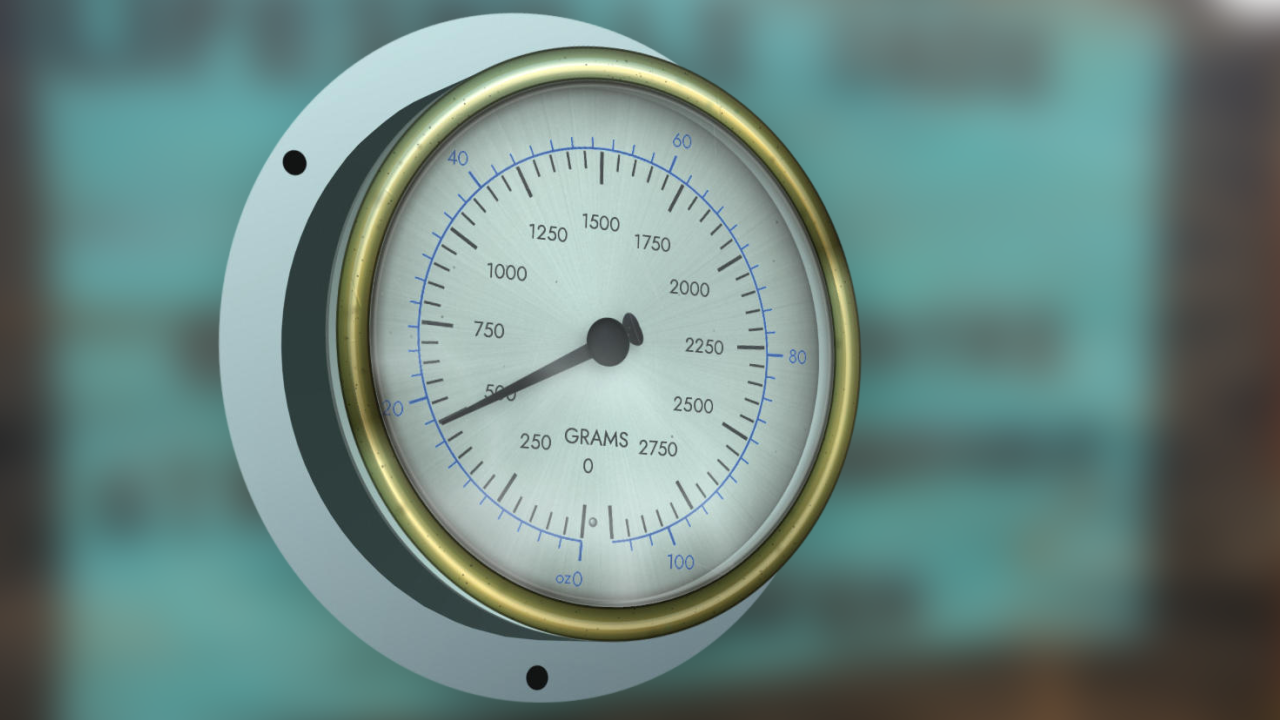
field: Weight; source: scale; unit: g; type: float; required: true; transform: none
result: 500 g
